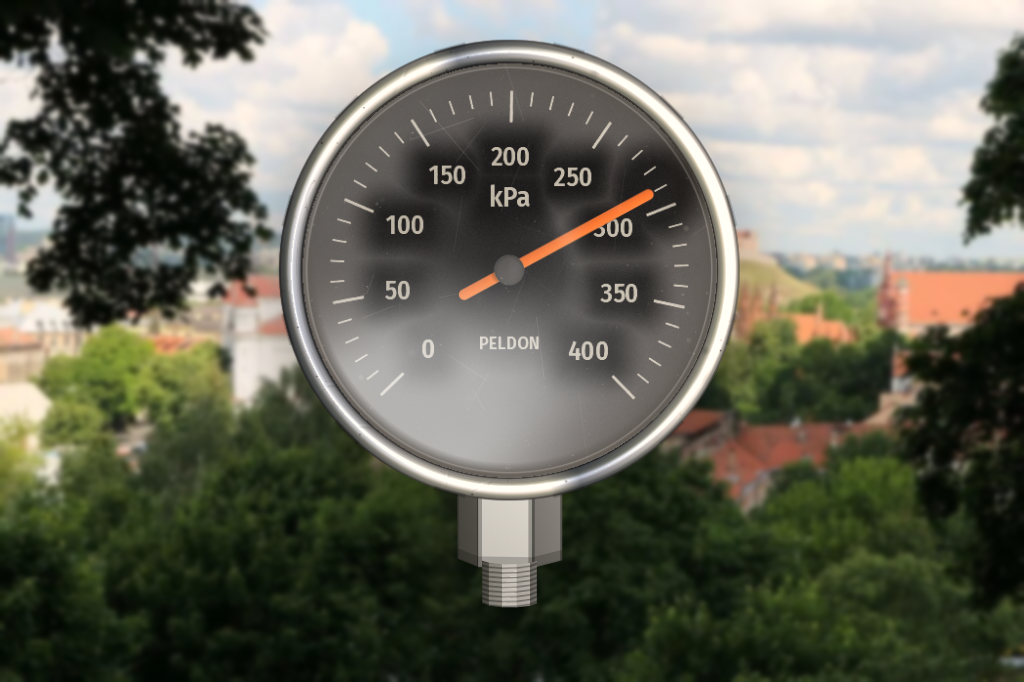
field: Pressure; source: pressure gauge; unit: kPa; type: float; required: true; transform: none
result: 290 kPa
